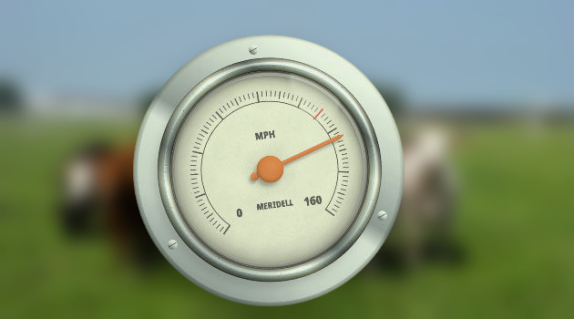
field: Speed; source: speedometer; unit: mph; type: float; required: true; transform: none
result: 124 mph
